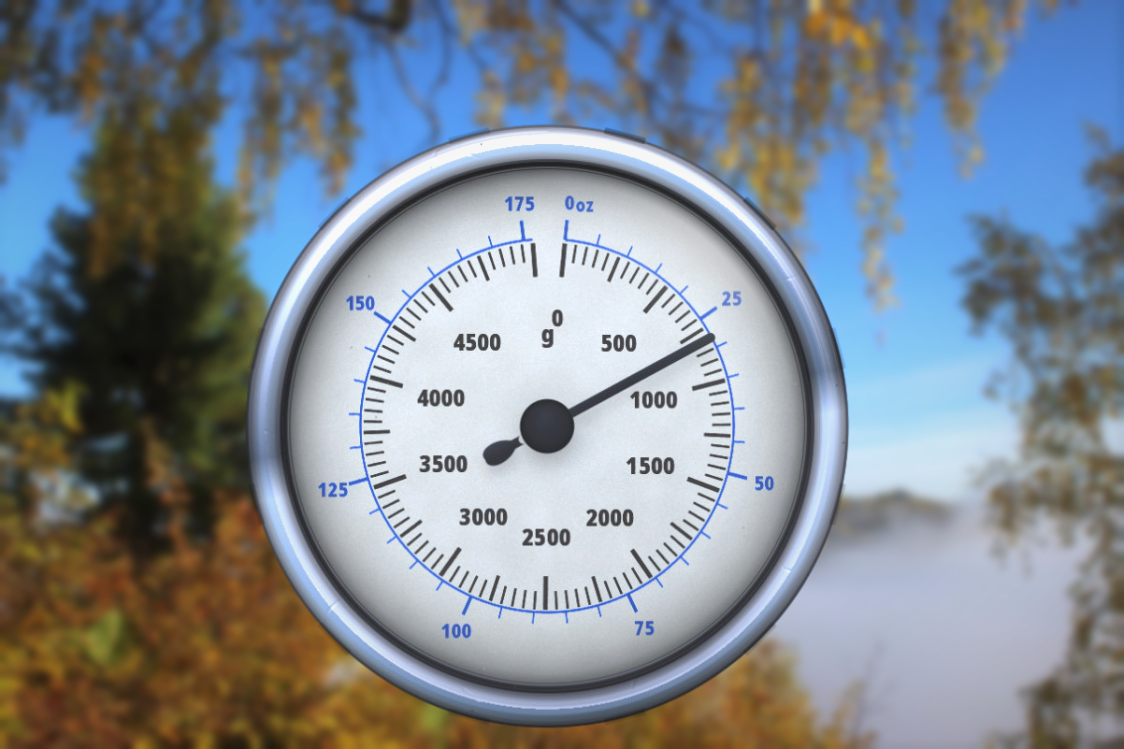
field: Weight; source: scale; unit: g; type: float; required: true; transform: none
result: 800 g
